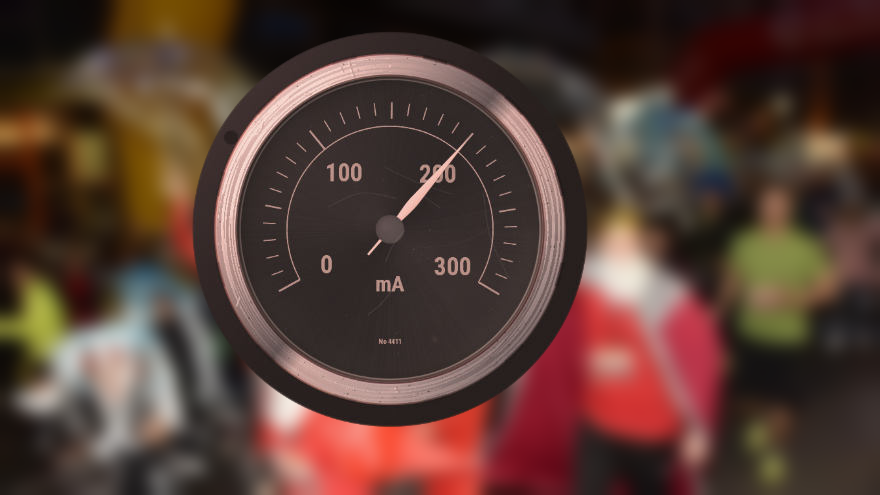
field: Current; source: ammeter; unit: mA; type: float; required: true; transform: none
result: 200 mA
